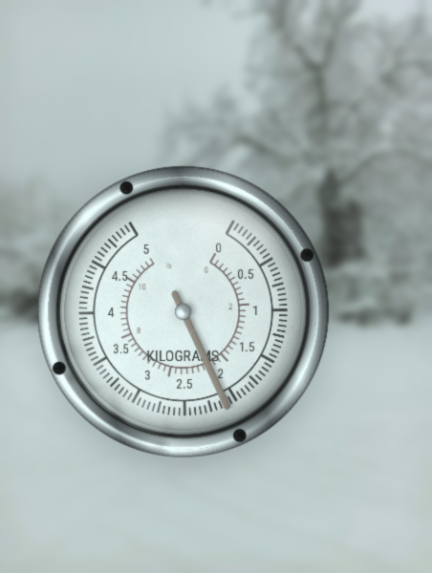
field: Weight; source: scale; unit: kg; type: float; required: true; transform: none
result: 2.1 kg
